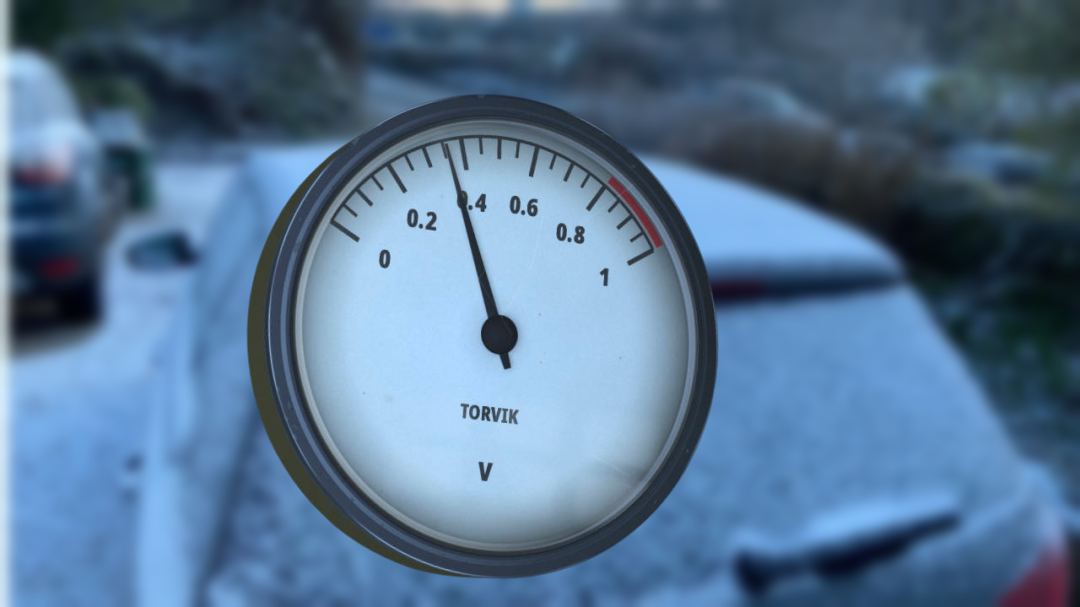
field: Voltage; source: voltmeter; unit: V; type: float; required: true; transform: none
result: 0.35 V
